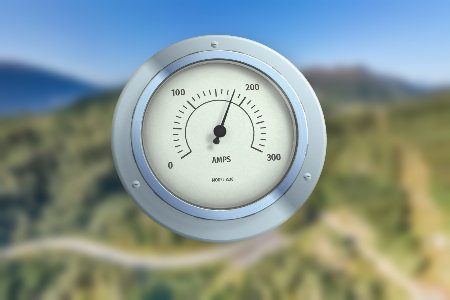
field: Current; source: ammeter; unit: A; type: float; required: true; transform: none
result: 180 A
